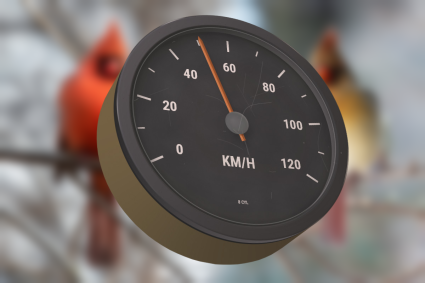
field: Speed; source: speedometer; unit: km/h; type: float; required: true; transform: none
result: 50 km/h
